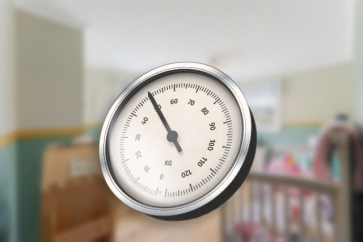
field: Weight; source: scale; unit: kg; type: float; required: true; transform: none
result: 50 kg
